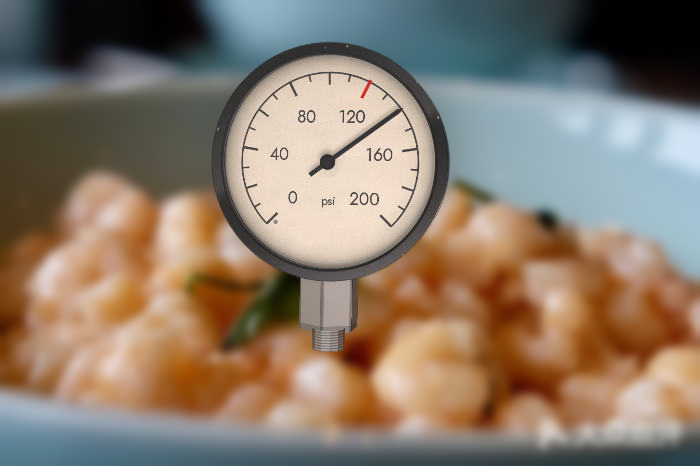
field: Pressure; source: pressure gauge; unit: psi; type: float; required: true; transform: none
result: 140 psi
